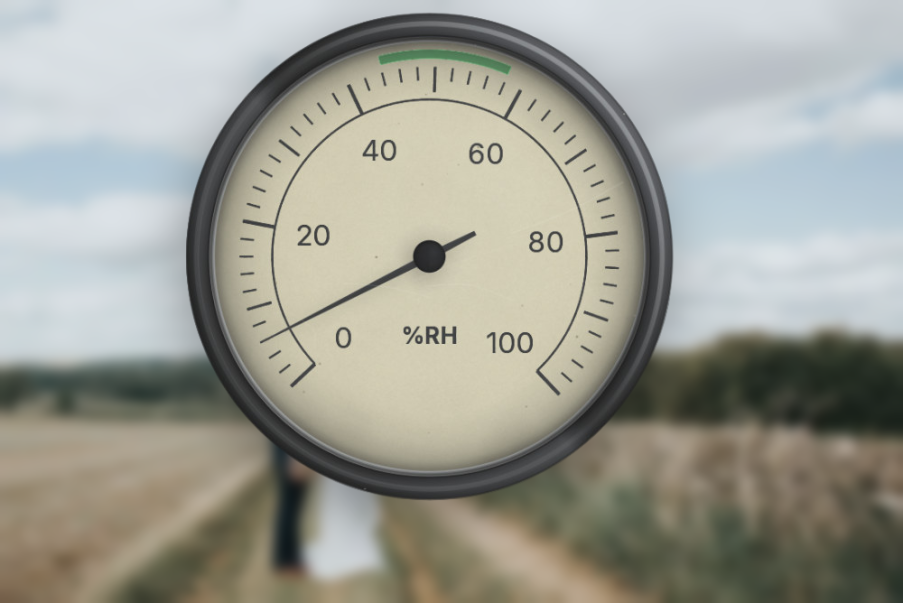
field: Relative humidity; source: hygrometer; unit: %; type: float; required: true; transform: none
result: 6 %
